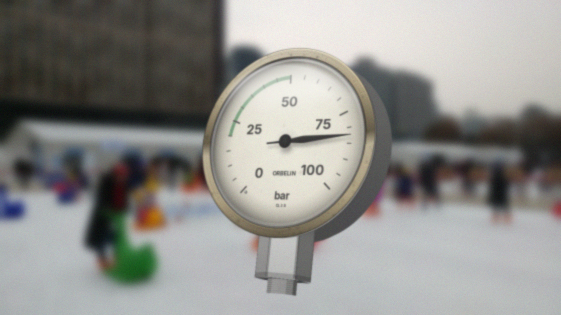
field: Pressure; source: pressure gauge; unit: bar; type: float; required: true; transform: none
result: 82.5 bar
